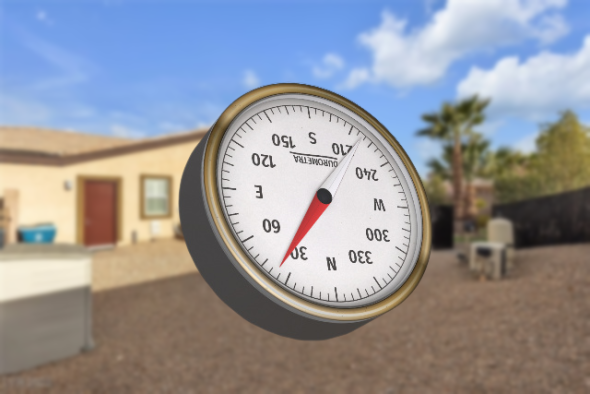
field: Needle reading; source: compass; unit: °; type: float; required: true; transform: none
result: 37.5 °
